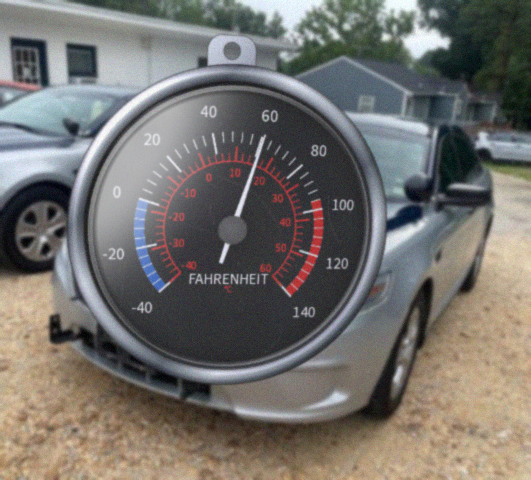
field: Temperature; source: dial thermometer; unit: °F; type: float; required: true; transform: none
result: 60 °F
